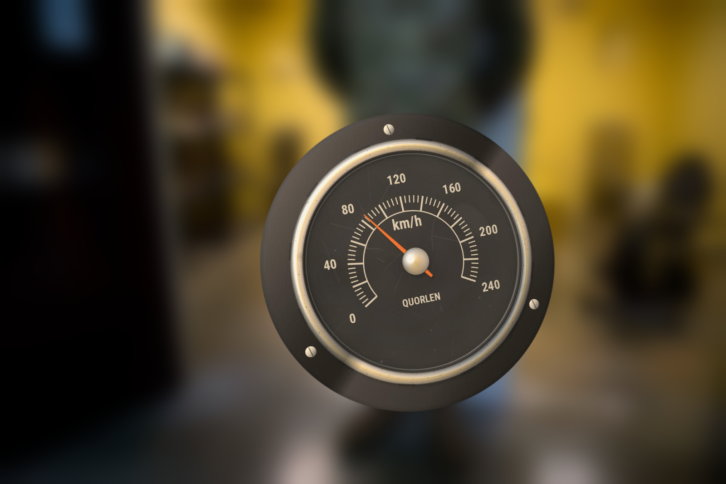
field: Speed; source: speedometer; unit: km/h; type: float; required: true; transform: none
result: 84 km/h
